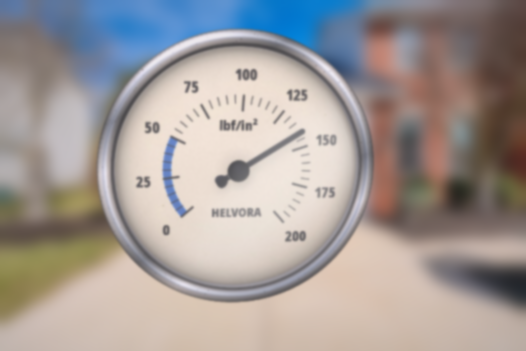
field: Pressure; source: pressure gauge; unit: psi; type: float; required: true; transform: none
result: 140 psi
